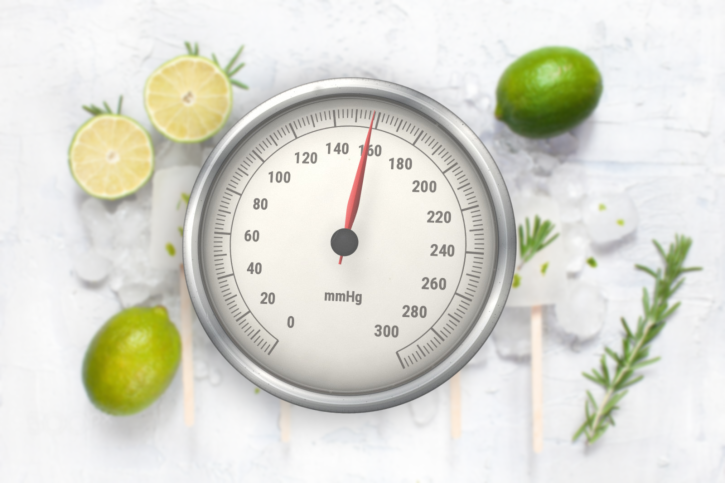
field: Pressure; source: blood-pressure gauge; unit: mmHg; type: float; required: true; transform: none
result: 158 mmHg
